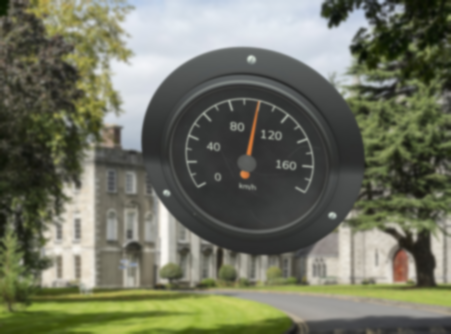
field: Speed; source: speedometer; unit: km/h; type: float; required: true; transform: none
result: 100 km/h
